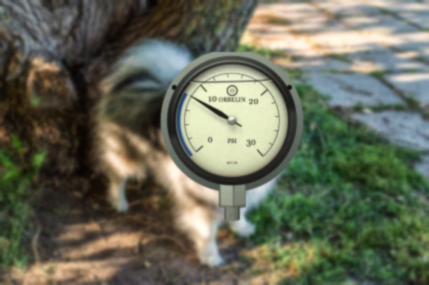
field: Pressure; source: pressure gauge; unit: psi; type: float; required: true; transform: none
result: 8 psi
